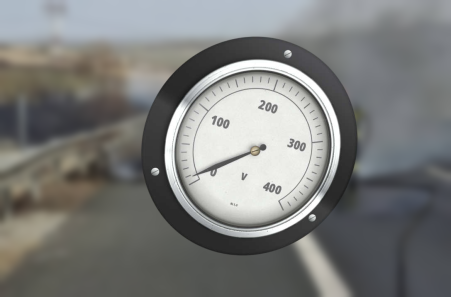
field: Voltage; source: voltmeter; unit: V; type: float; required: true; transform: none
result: 10 V
